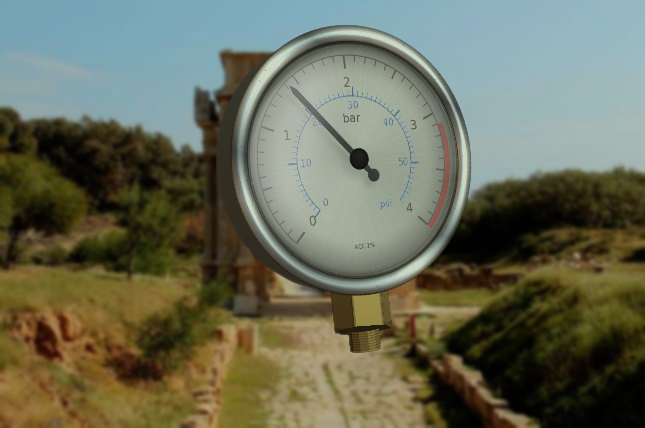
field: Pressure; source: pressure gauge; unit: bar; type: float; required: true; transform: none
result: 1.4 bar
